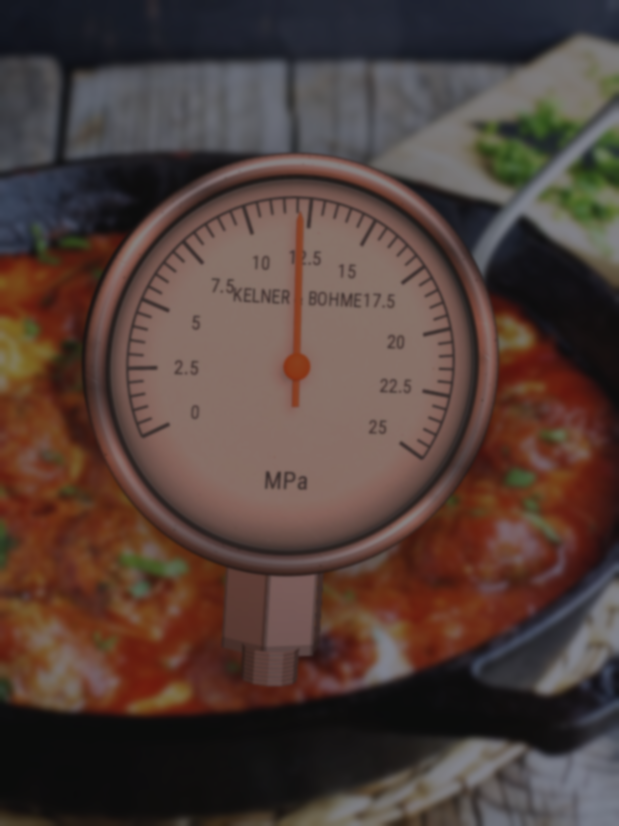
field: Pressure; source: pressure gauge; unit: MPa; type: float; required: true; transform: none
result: 12 MPa
